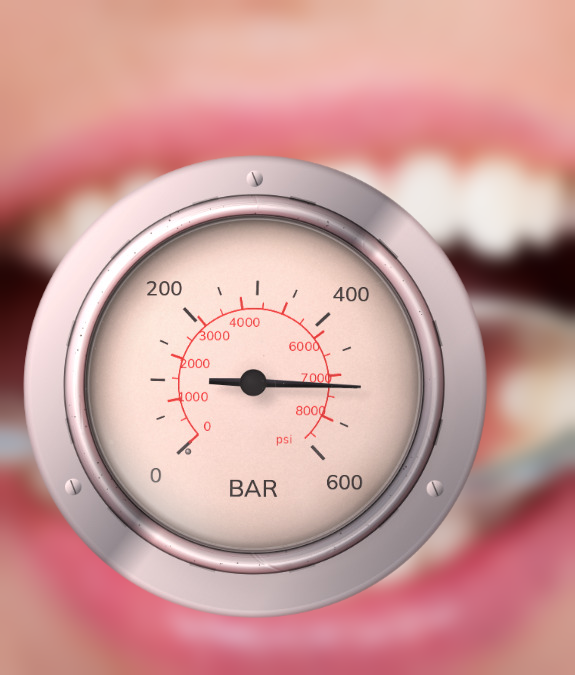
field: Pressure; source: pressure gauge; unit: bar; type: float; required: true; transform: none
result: 500 bar
